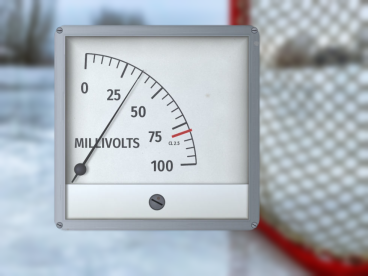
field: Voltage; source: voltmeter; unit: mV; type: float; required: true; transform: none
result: 35 mV
